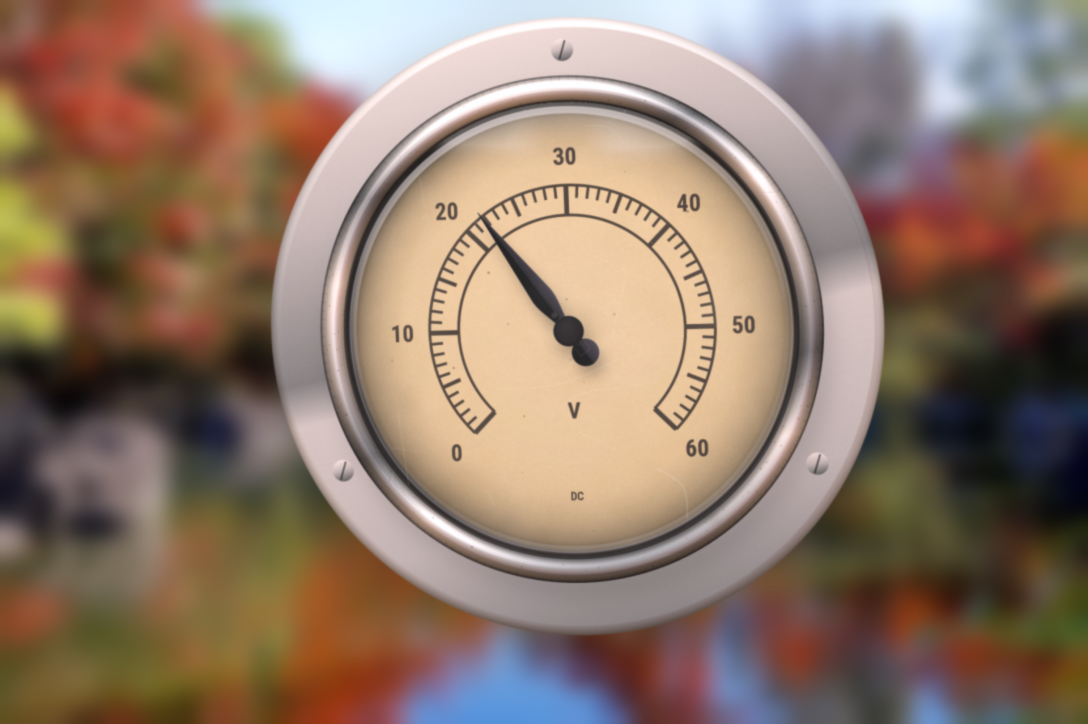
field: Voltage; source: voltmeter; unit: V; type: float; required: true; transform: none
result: 22 V
